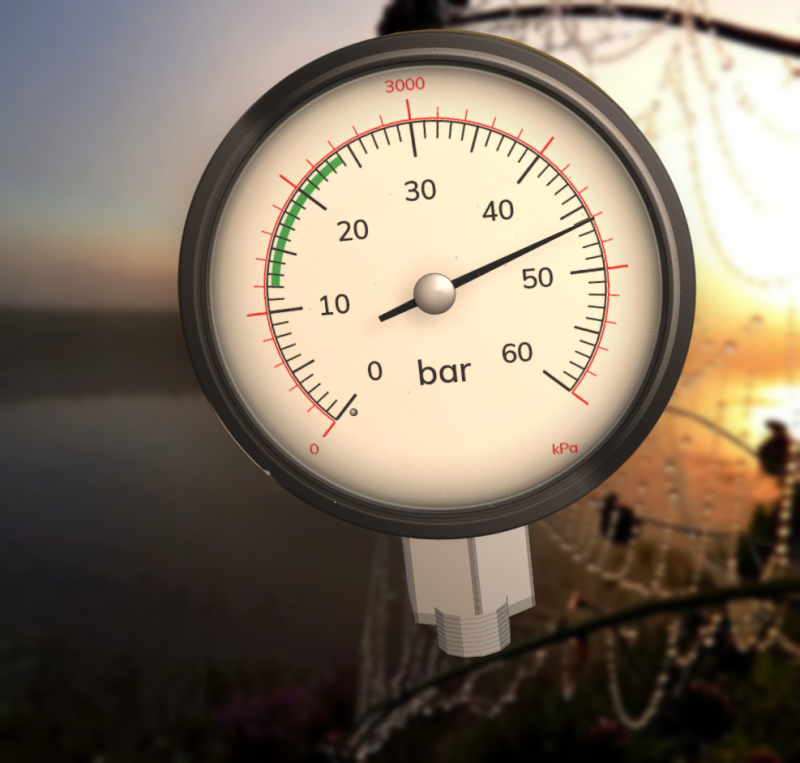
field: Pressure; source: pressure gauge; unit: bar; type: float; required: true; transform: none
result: 46 bar
